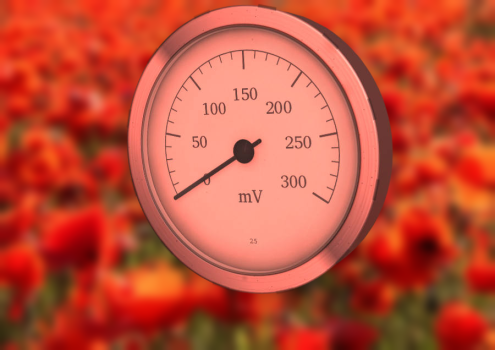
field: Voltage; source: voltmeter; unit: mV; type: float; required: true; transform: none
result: 0 mV
